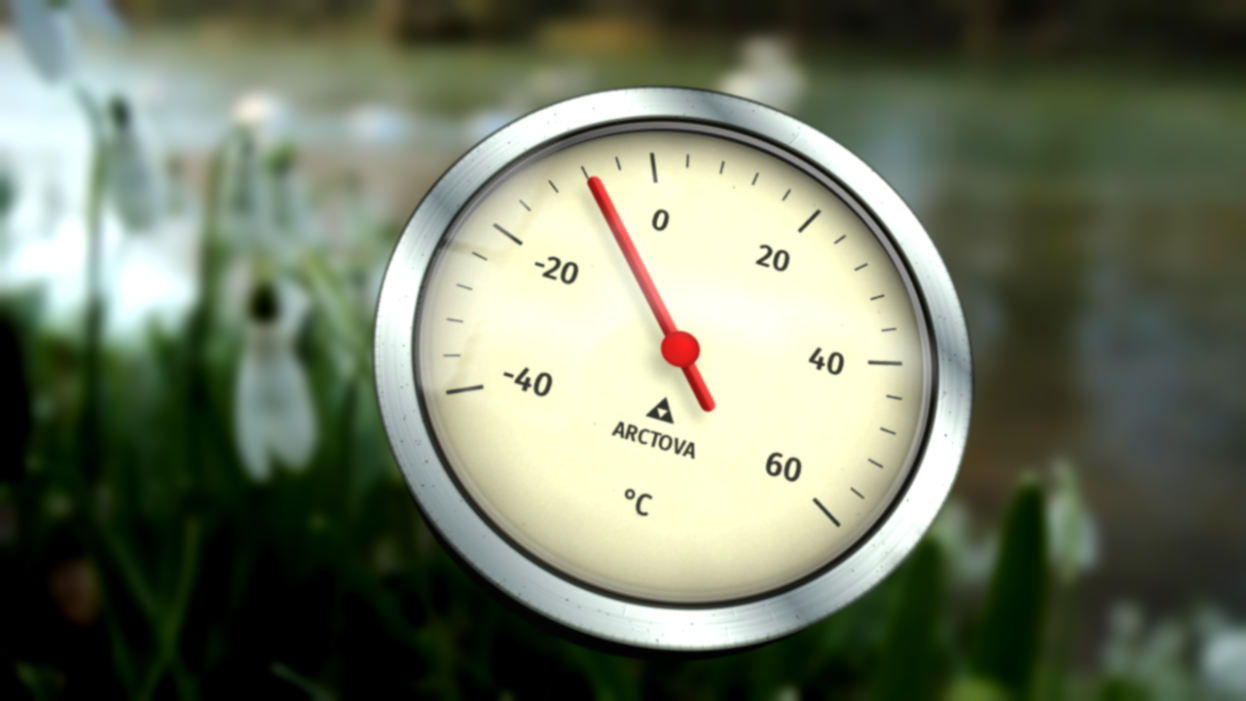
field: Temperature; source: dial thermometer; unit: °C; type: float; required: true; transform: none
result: -8 °C
